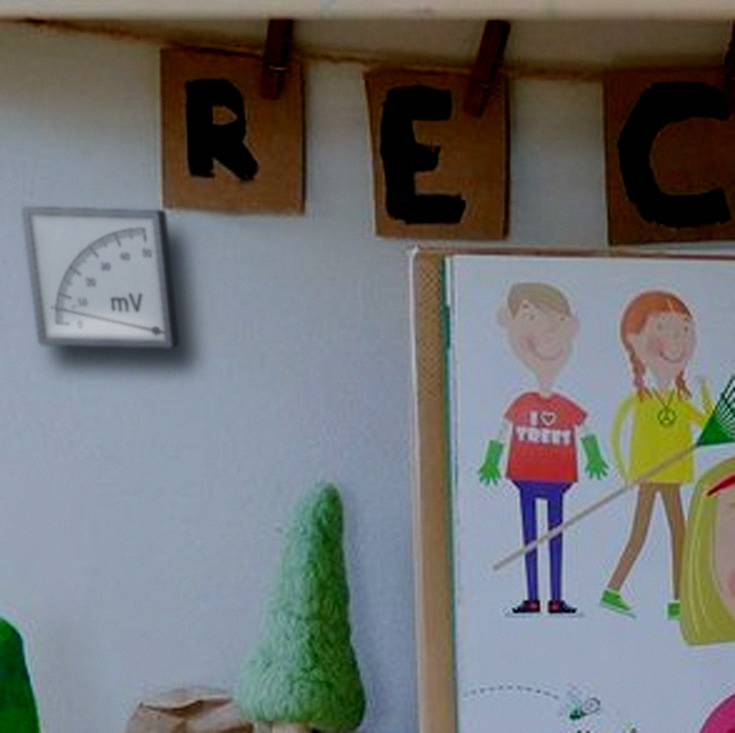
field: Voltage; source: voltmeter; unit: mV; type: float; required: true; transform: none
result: 5 mV
